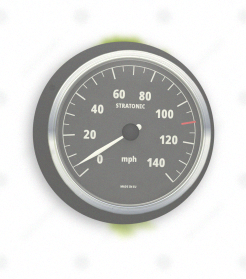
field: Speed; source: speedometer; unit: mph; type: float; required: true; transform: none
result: 5 mph
